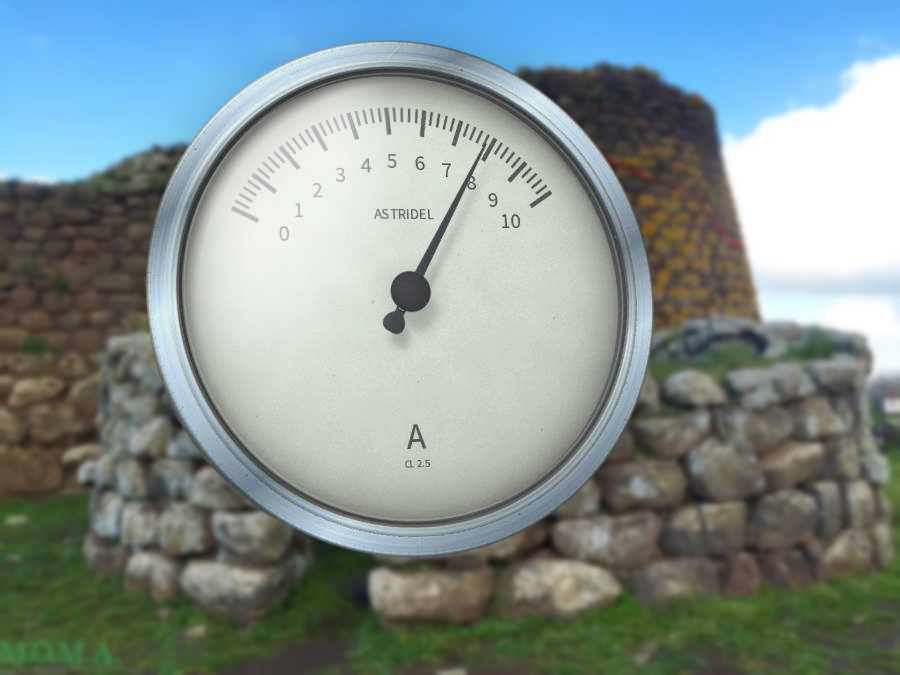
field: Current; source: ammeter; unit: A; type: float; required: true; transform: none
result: 7.8 A
